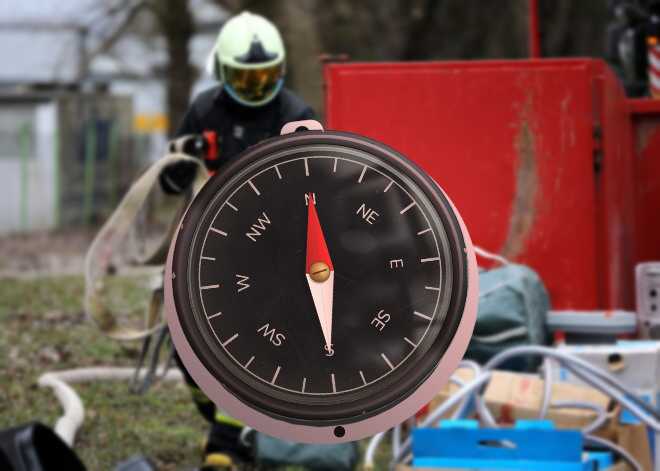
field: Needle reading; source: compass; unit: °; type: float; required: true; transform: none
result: 0 °
